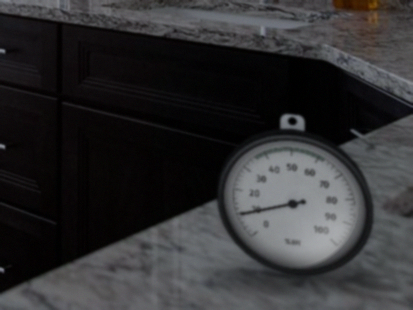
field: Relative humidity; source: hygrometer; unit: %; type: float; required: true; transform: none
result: 10 %
